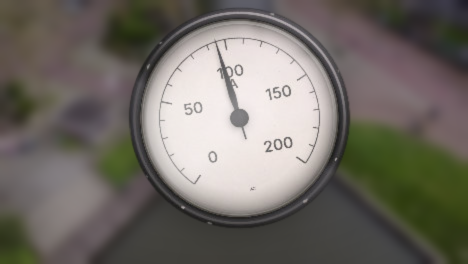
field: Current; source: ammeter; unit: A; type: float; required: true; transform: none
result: 95 A
